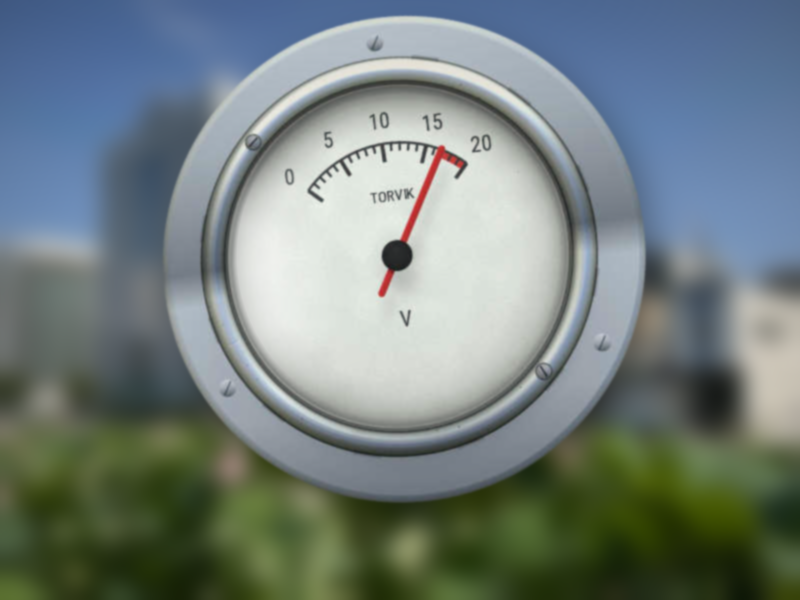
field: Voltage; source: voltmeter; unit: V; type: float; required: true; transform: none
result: 17 V
